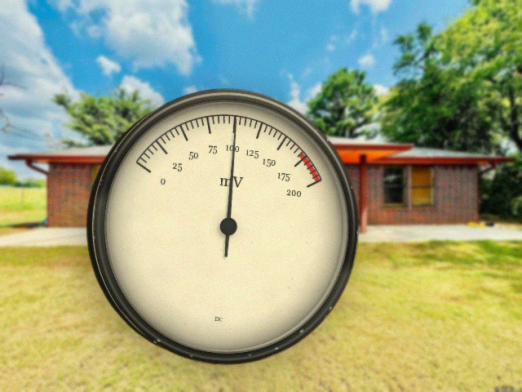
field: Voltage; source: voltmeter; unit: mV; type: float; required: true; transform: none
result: 100 mV
